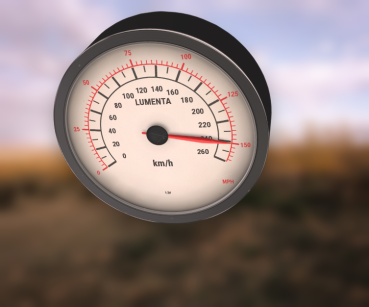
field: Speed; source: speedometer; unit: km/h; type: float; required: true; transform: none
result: 240 km/h
